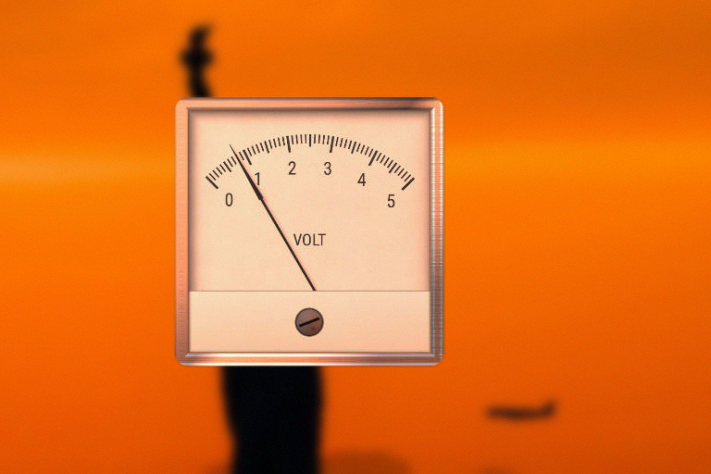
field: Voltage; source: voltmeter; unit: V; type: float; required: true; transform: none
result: 0.8 V
